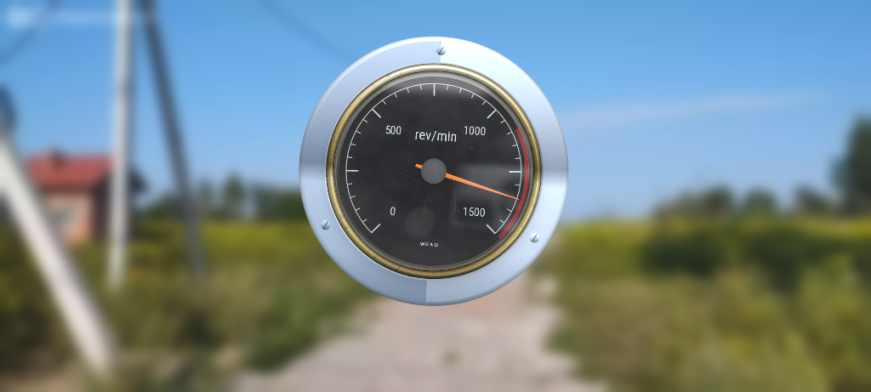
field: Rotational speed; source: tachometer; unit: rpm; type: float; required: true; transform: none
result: 1350 rpm
